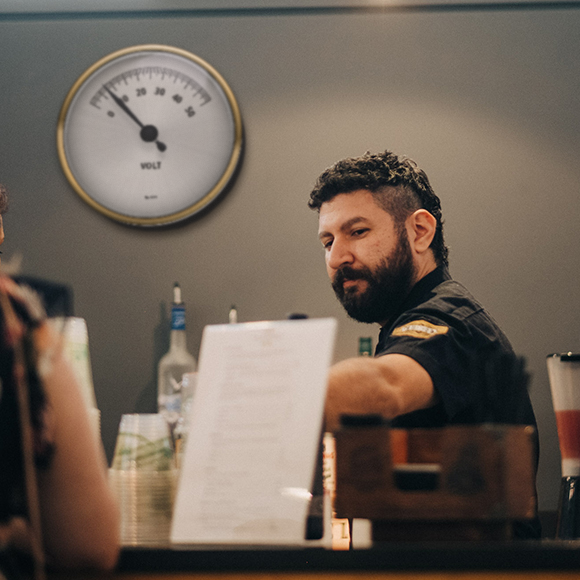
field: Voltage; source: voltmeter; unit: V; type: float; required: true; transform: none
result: 7.5 V
